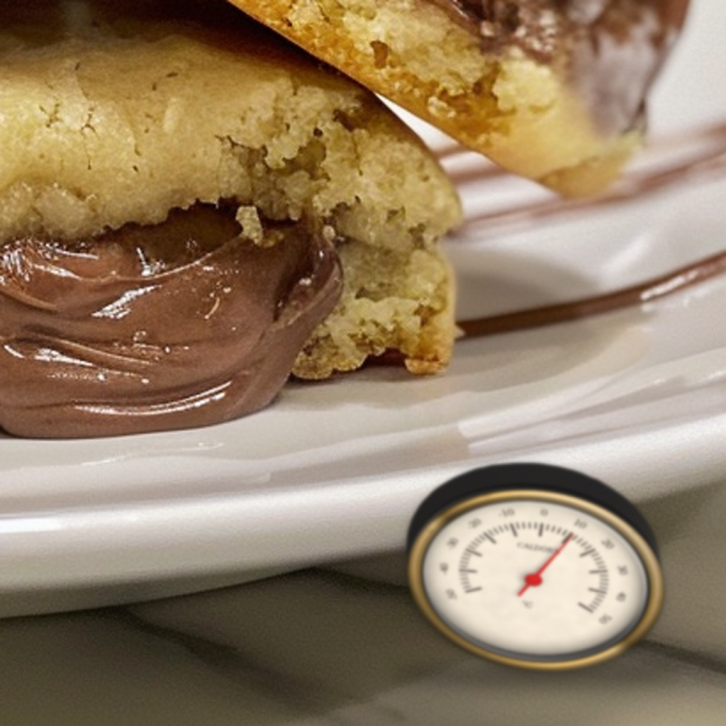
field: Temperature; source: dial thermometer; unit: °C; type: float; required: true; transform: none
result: 10 °C
